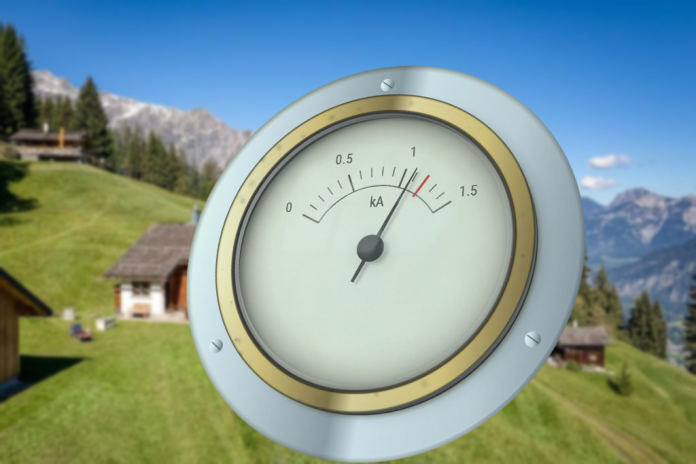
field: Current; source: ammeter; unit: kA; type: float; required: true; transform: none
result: 1.1 kA
